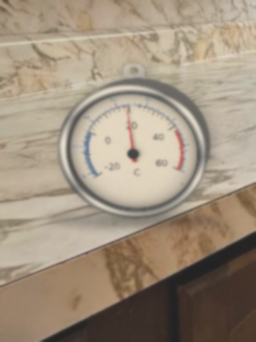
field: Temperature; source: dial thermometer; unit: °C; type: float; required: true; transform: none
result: 20 °C
